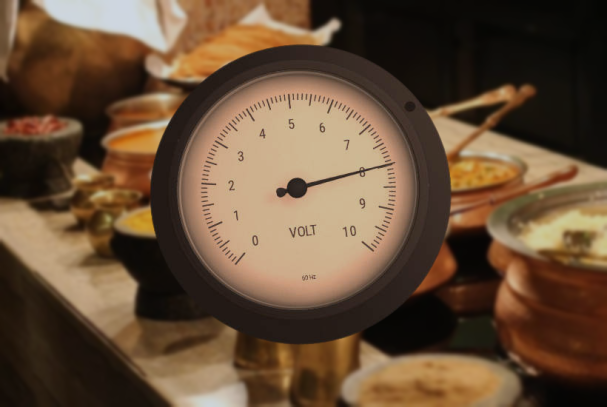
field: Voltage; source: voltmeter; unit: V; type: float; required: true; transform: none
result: 8 V
